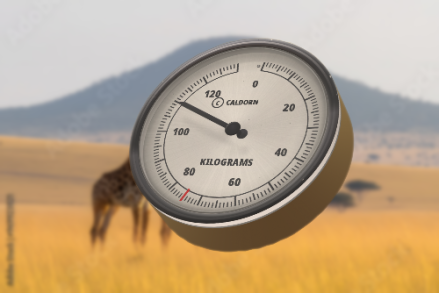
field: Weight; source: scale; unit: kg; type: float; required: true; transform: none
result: 110 kg
